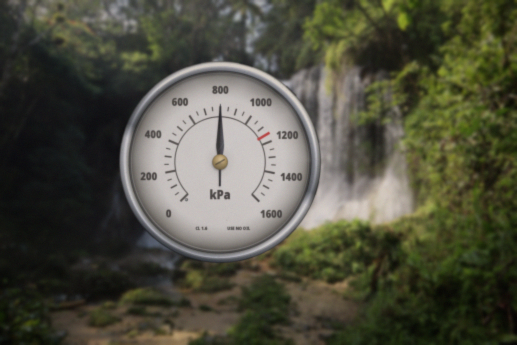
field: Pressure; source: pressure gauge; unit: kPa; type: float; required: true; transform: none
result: 800 kPa
